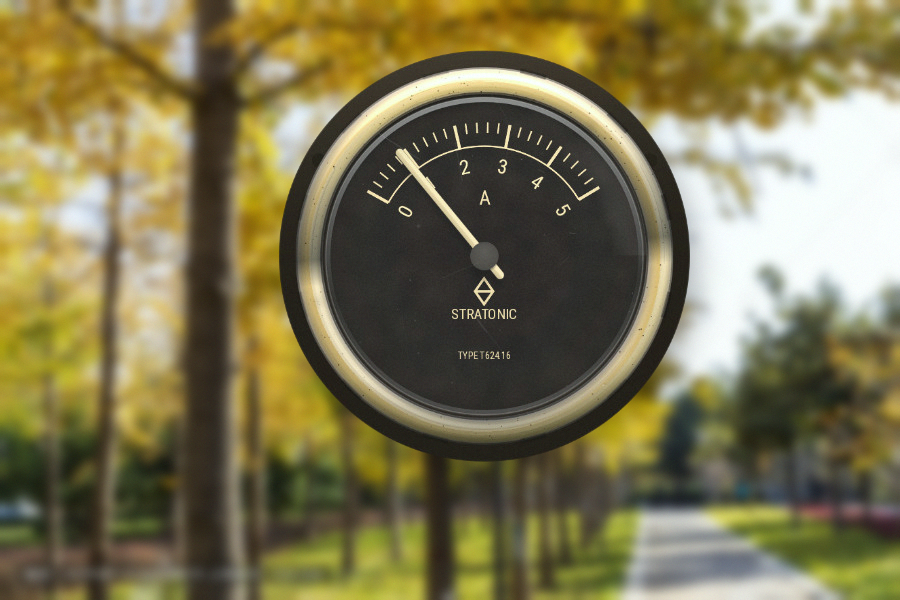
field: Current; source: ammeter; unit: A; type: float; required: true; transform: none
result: 0.9 A
